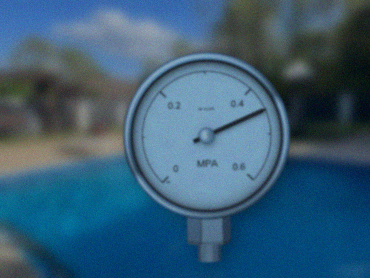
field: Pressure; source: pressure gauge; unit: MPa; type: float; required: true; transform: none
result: 0.45 MPa
